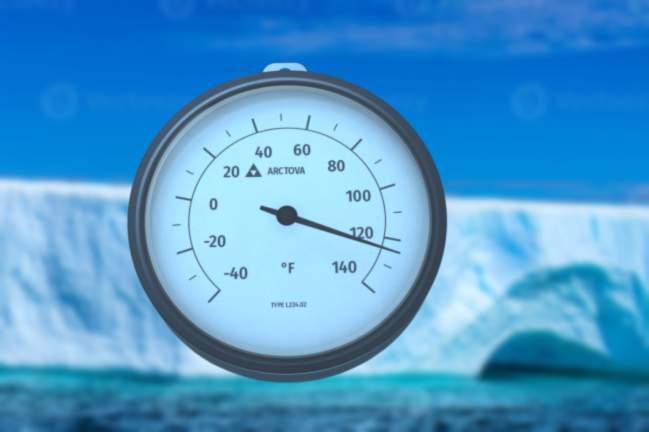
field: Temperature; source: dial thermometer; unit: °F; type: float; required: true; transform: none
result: 125 °F
